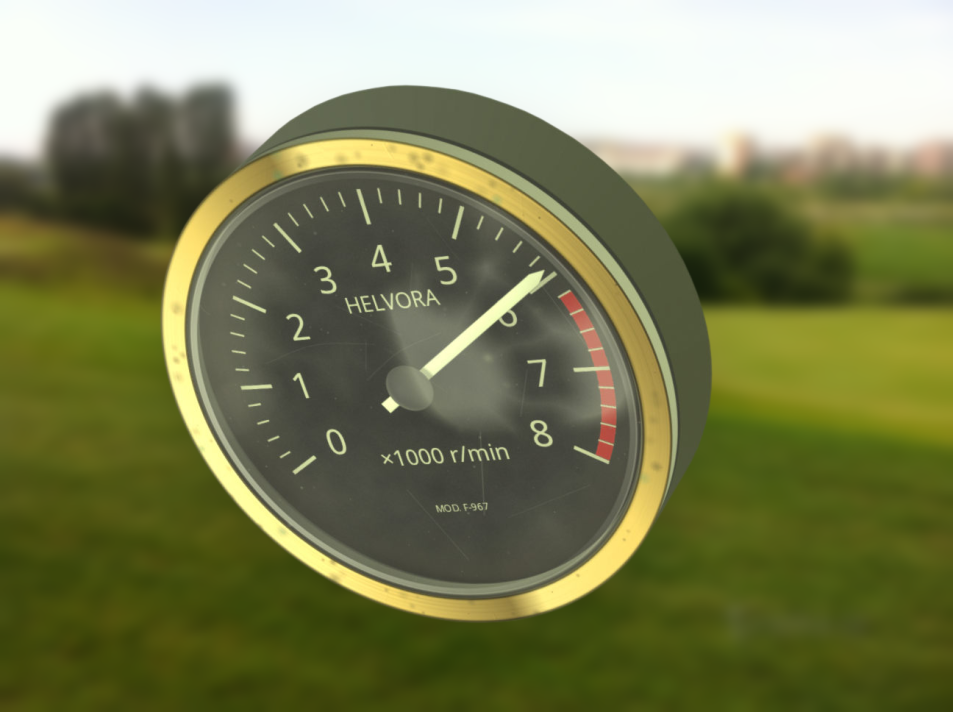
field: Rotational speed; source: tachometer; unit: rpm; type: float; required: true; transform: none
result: 5900 rpm
